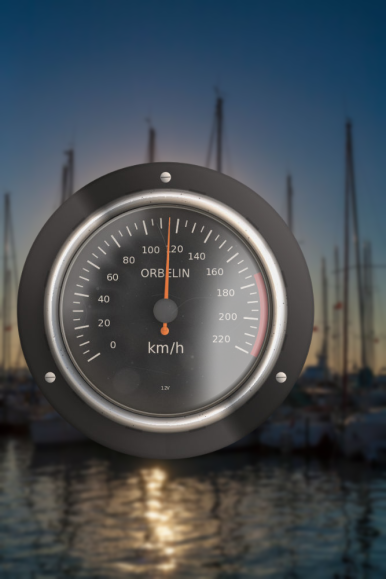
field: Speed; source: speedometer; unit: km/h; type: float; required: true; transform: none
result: 115 km/h
